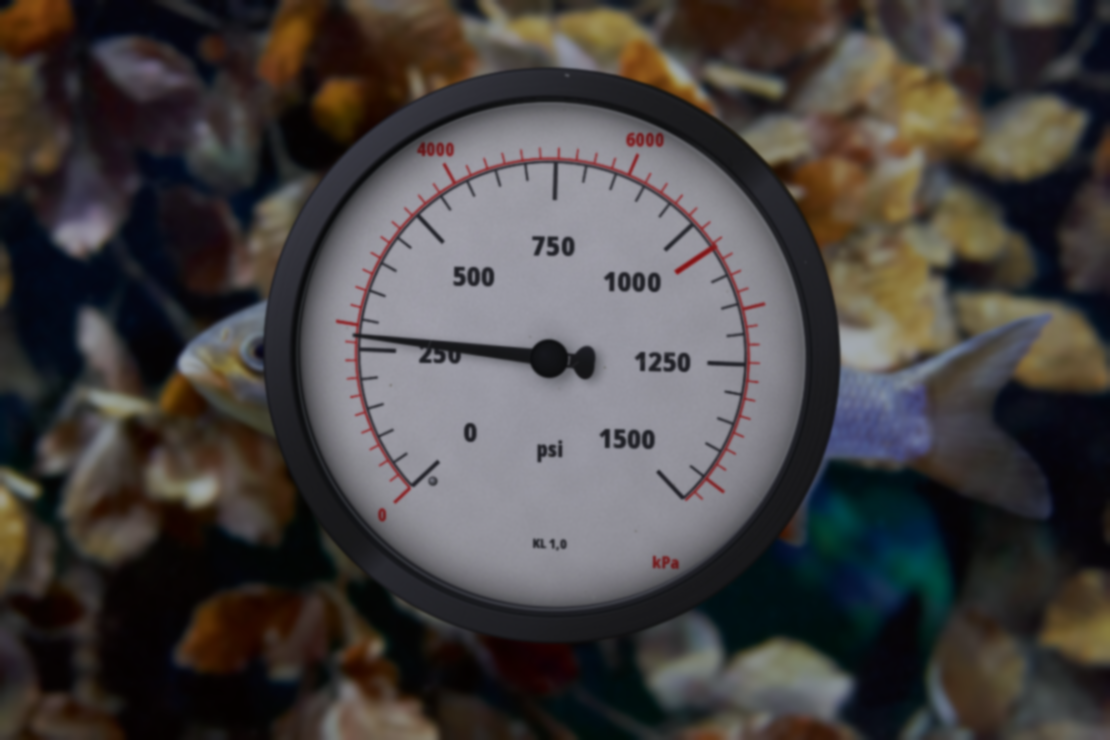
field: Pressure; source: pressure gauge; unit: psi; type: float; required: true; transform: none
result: 275 psi
